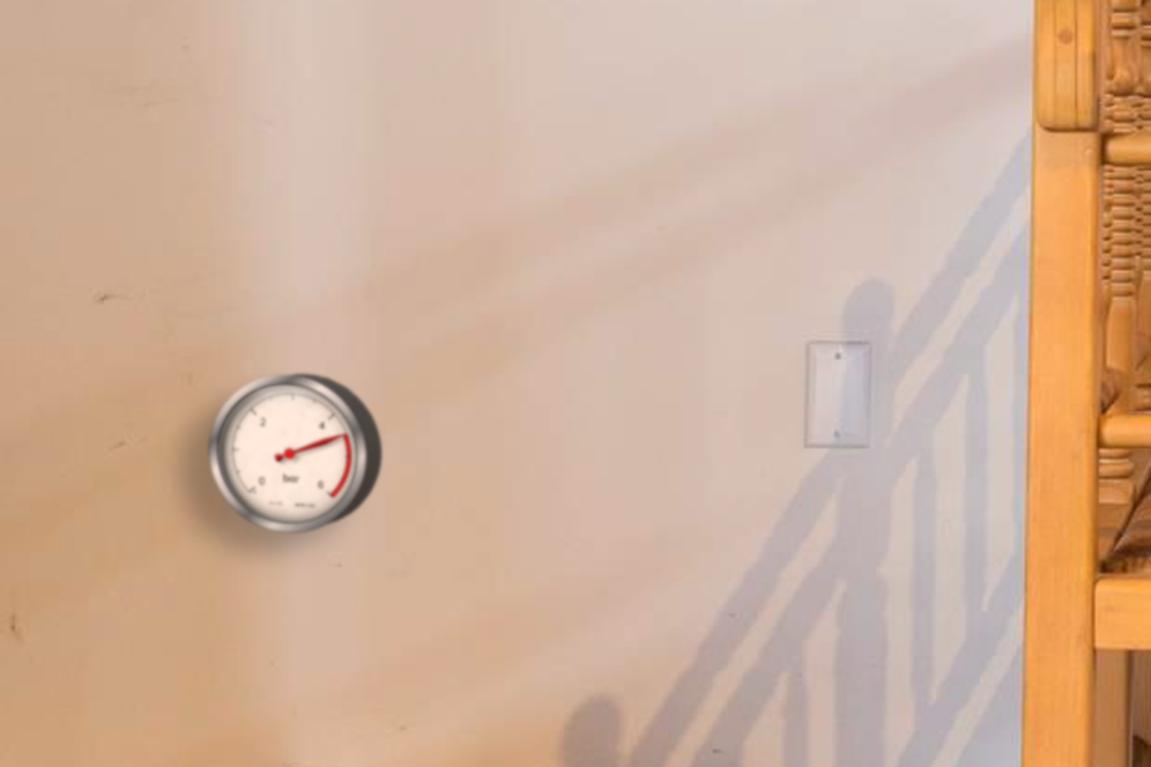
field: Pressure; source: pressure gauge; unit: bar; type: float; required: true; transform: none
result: 4.5 bar
